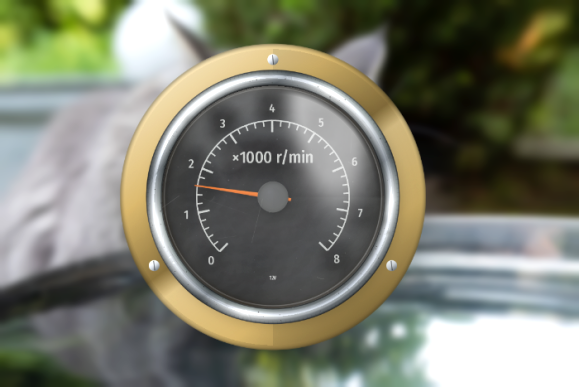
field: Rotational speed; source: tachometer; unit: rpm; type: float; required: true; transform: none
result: 1600 rpm
